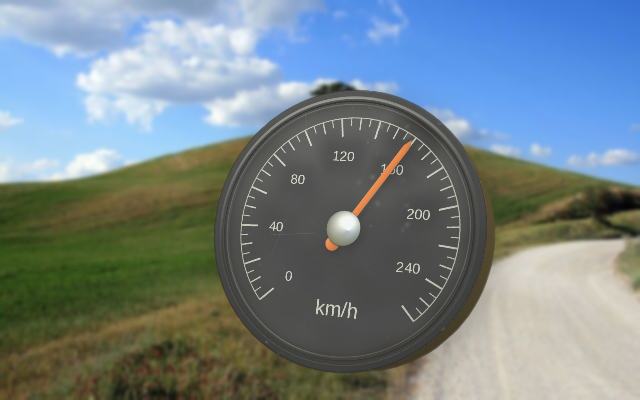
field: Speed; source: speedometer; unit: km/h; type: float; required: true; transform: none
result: 160 km/h
